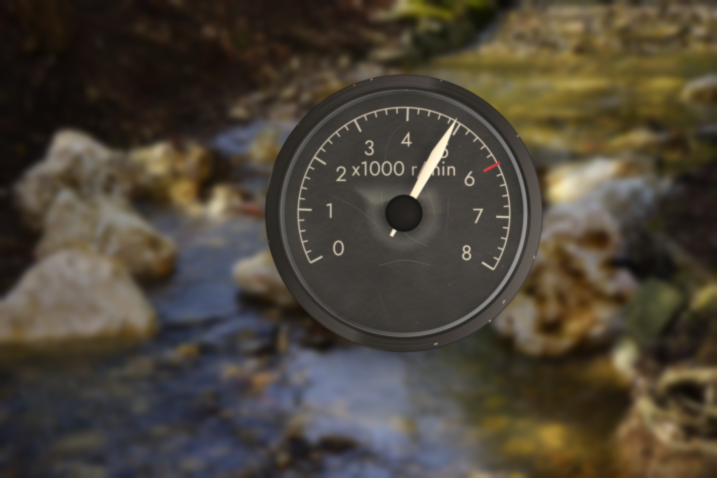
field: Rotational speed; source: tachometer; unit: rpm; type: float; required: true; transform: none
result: 4900 rpm
